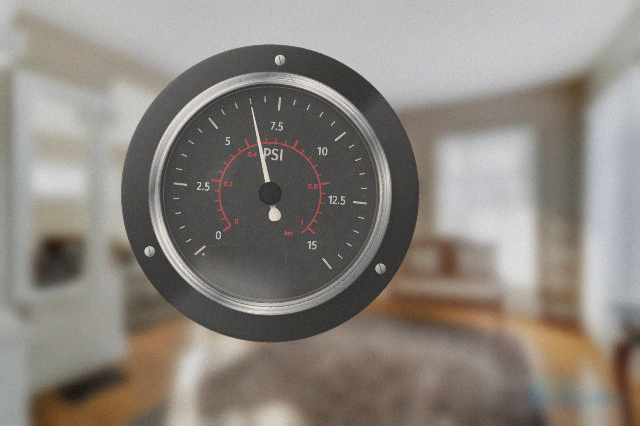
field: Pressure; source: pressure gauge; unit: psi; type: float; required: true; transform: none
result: 6.5 psi
